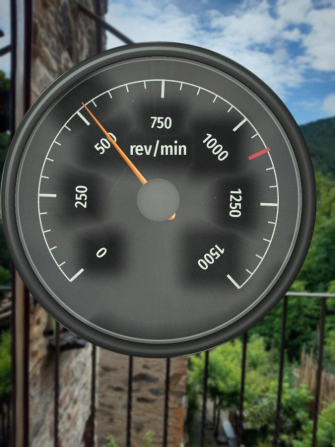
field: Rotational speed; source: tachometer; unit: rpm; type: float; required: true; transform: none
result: 525 rpm
